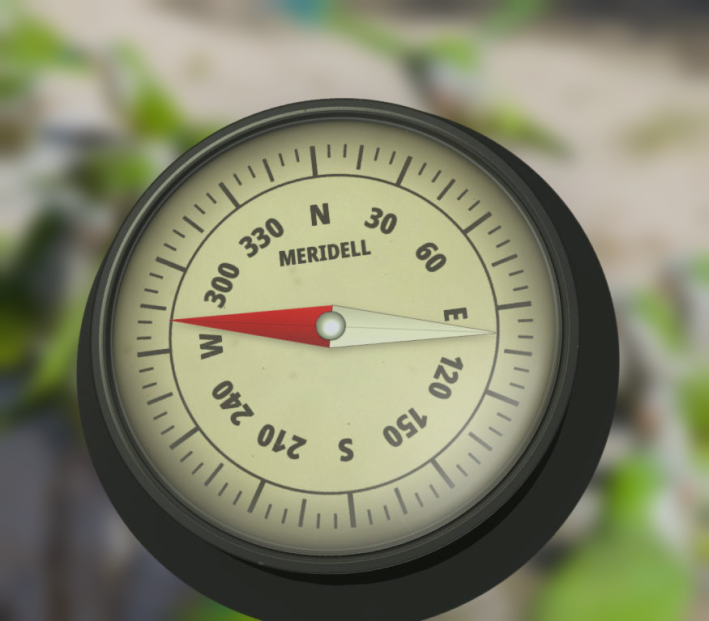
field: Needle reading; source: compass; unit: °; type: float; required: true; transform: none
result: 280 °
